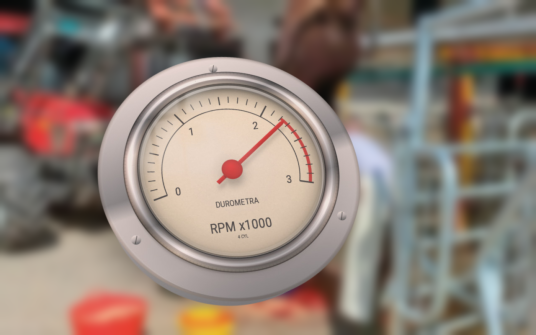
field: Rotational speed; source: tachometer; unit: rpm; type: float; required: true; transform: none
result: 2250 rpm
